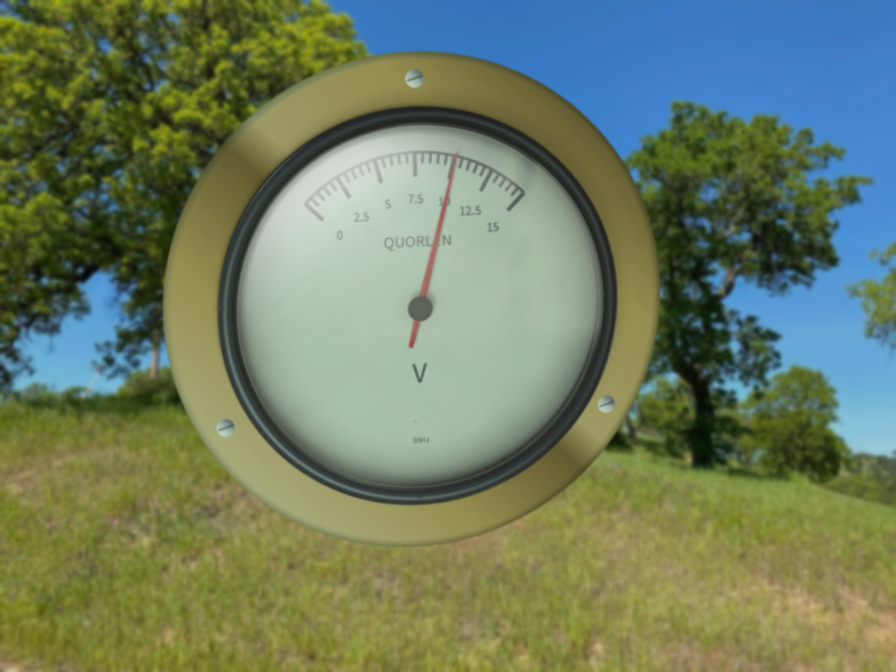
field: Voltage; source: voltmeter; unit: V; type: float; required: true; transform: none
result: 10 V
